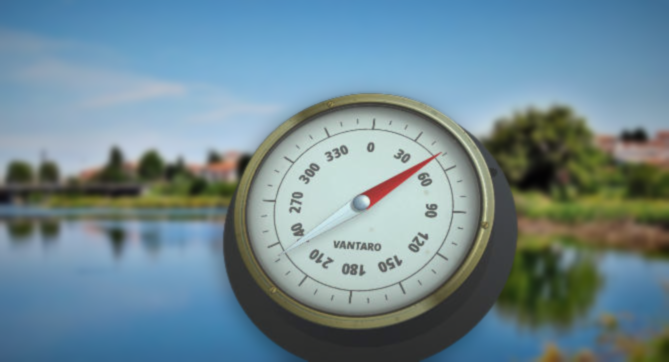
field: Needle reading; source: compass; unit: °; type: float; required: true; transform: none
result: 50 °
